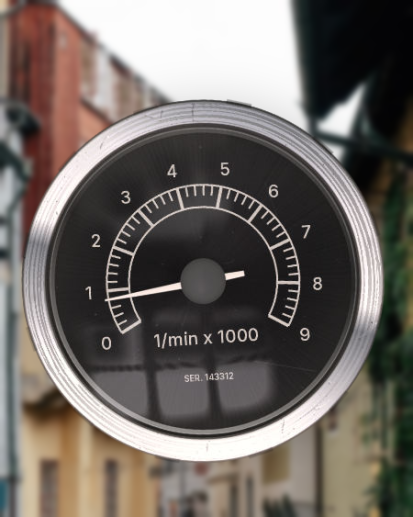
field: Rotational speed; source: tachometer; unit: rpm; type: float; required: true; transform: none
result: 800 rpm
